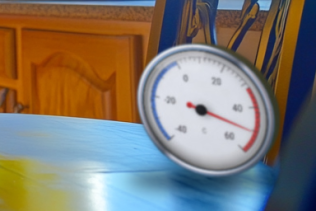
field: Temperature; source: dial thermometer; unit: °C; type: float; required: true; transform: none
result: 50 °C
